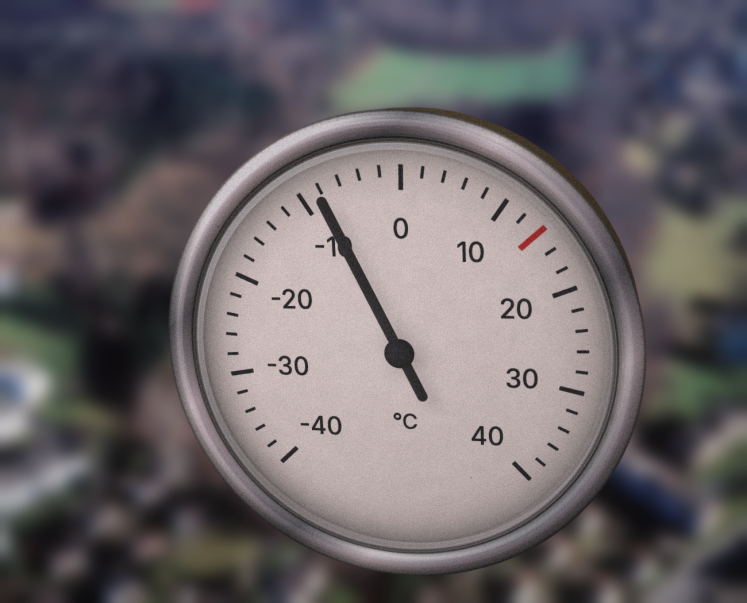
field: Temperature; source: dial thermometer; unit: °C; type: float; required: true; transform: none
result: -8 °C
